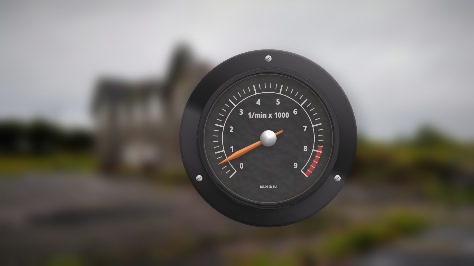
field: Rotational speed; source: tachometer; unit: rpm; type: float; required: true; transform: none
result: 600 rpm
